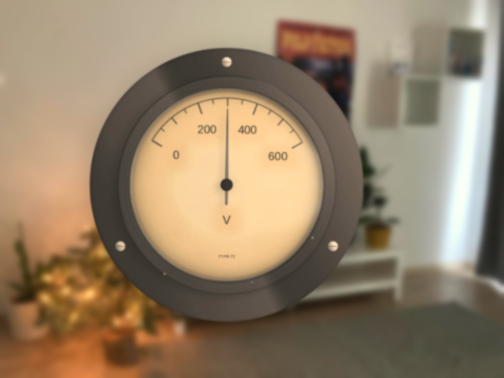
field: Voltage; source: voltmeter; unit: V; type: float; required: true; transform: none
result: 300 V
